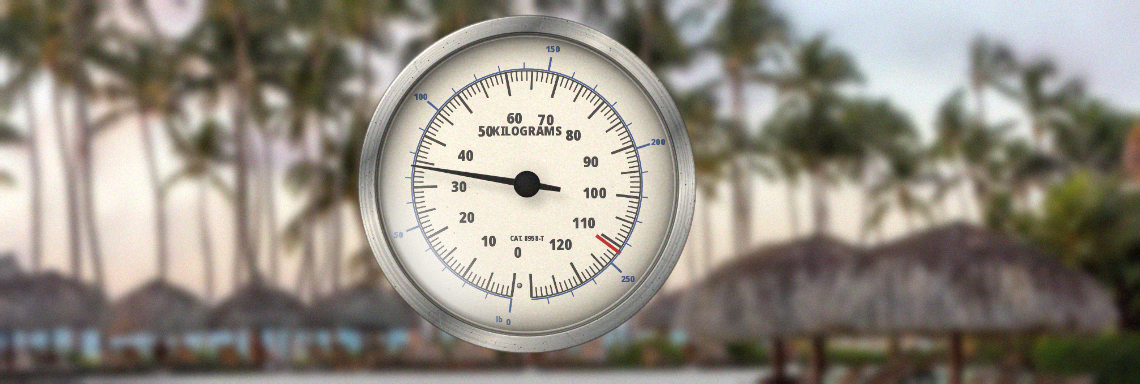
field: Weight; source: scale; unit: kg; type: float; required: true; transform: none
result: 34 kg
